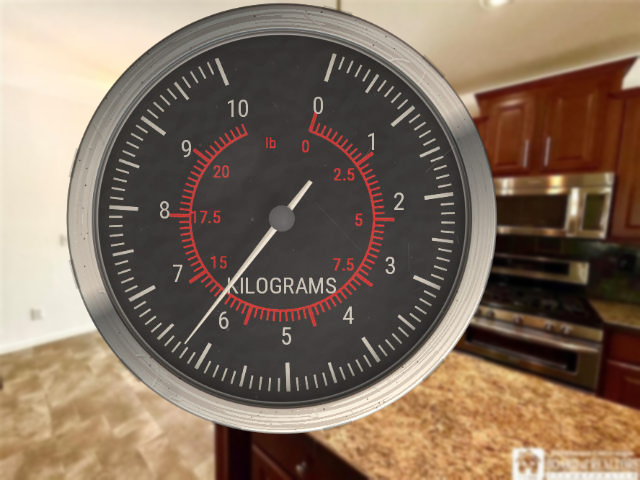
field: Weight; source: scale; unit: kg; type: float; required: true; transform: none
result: 6.25 kg
